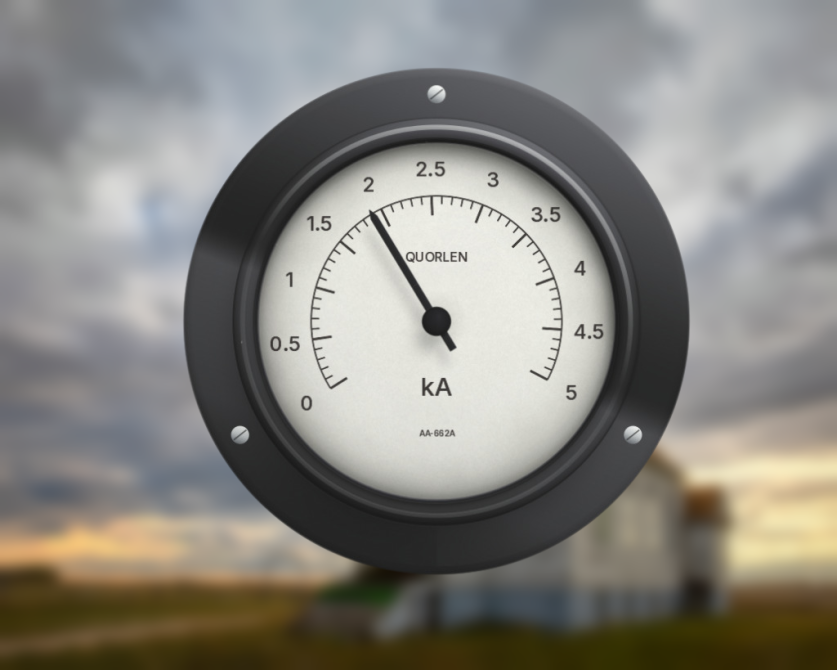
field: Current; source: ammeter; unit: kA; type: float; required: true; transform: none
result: 1.9 kA
